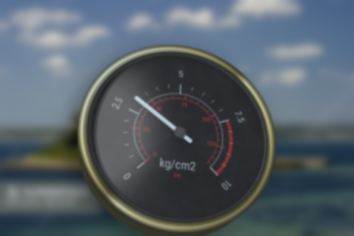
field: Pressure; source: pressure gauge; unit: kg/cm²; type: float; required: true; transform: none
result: 3 kg/cm²
